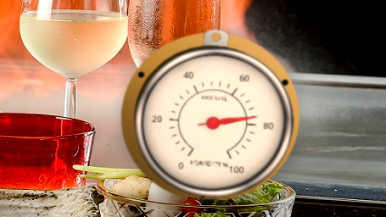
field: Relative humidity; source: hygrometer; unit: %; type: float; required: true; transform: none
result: 76 %
